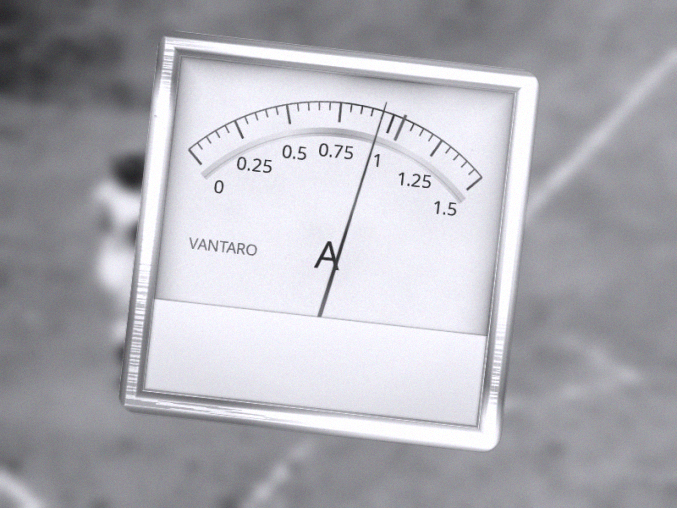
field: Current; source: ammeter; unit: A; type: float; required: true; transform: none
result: 0.95 A
